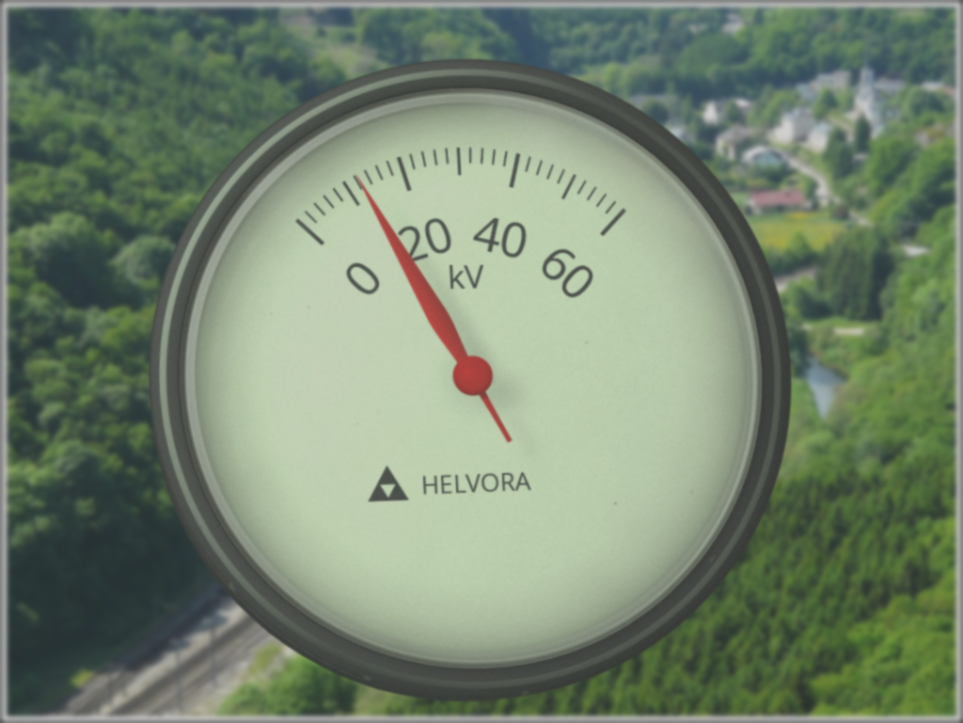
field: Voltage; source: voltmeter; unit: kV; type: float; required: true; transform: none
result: 12 kV
